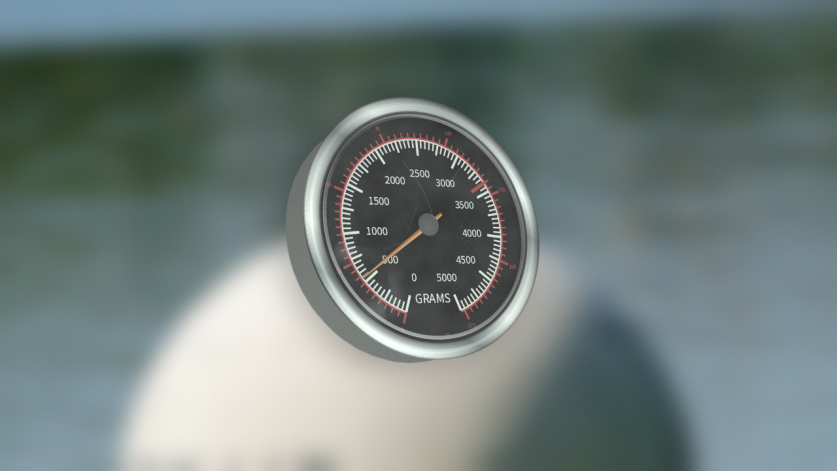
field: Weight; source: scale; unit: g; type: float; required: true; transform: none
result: 550 g
